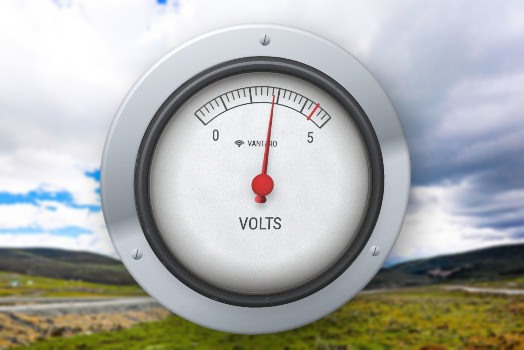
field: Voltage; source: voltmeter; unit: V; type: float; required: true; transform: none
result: 2.8 V
